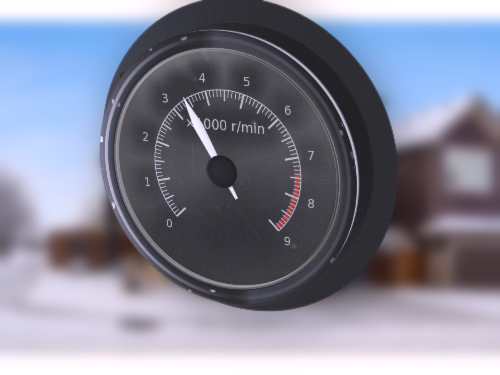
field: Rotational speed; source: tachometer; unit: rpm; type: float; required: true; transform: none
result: 3500 rpm
